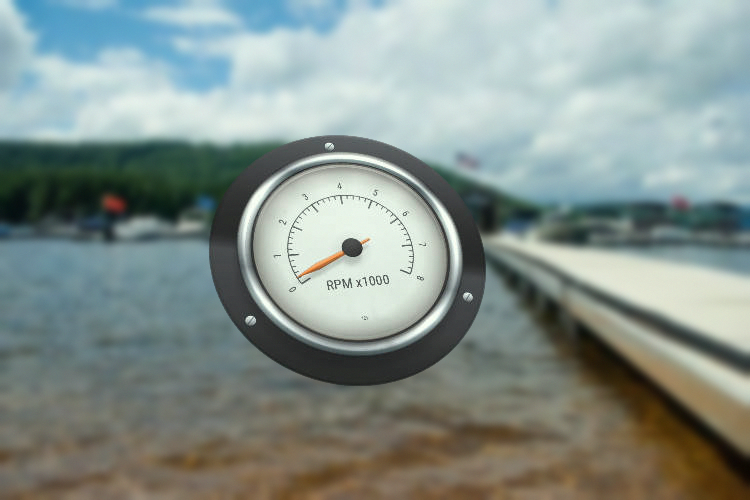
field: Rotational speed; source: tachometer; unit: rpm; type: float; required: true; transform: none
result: 200 rpm
